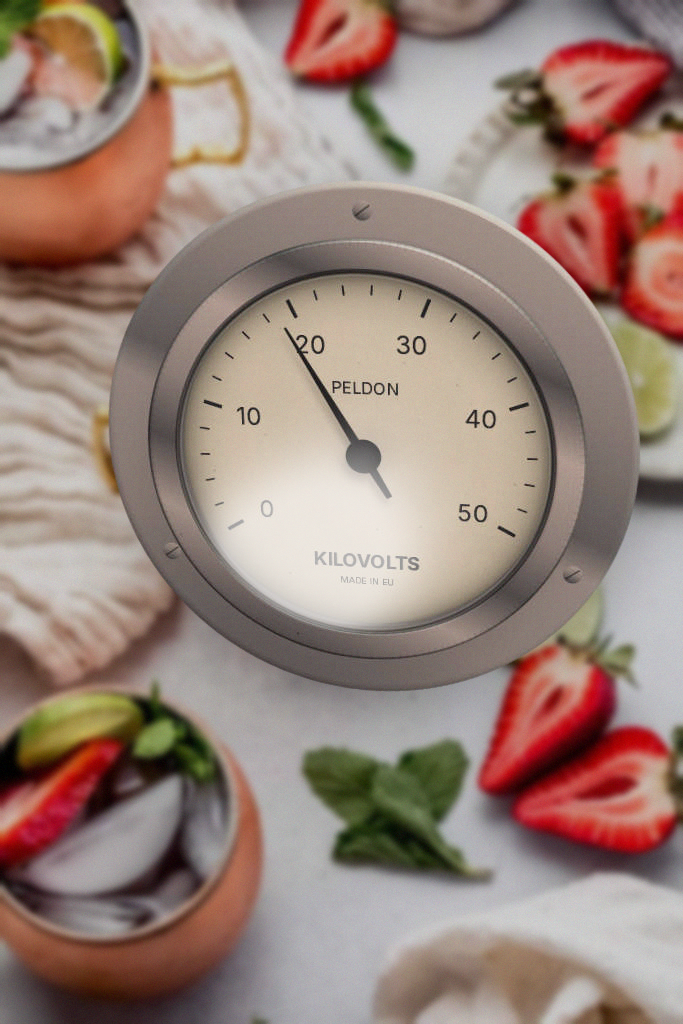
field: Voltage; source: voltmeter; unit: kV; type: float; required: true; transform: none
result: 19 kV
